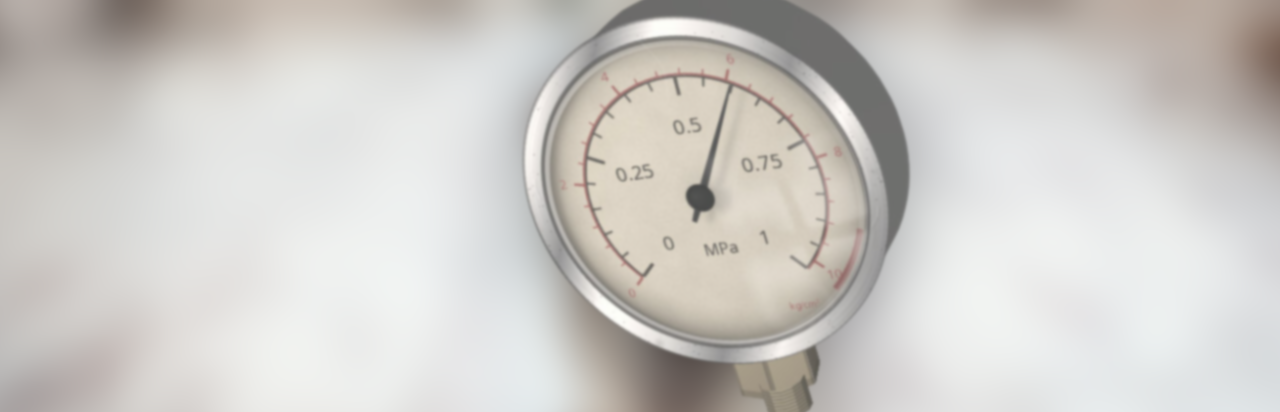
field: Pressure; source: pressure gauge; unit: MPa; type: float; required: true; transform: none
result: 0.6 MPa
